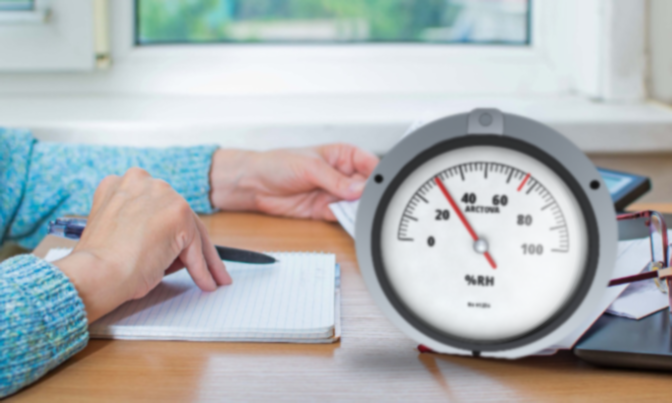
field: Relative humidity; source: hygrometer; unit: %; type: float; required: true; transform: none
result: 30 %
